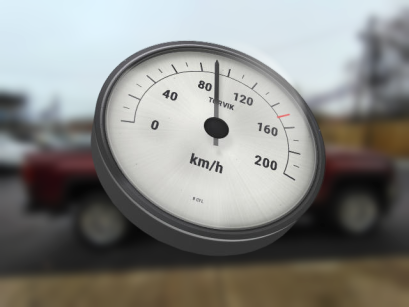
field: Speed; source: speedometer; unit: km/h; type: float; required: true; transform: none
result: 90 km/h
